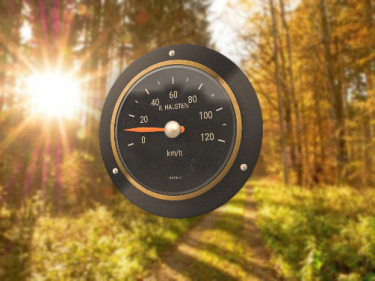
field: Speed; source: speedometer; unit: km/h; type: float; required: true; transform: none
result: 10 km/h
